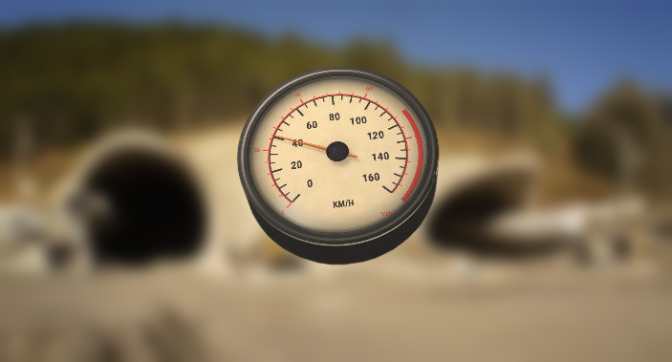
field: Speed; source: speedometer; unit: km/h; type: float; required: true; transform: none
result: 40 km/h
